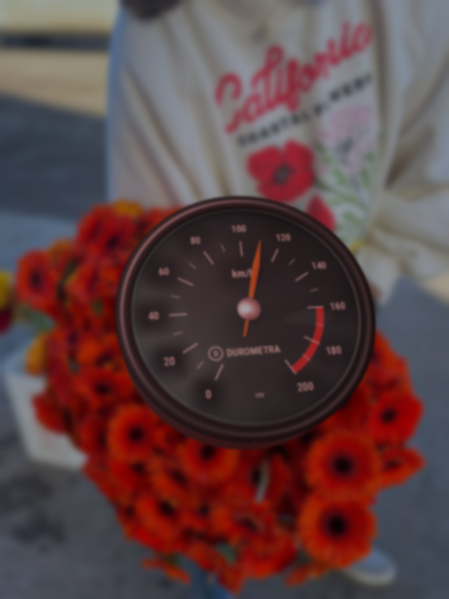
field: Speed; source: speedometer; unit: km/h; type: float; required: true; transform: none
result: 110 km/h
